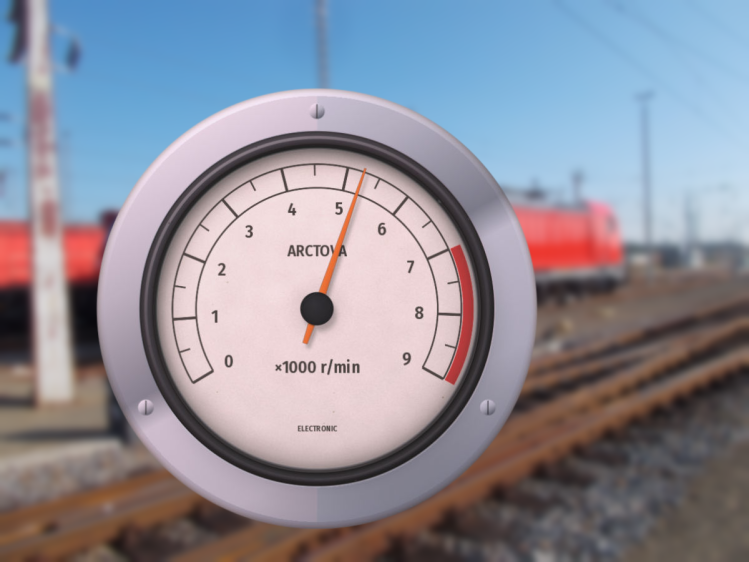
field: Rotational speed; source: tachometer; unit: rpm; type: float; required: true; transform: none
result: 5250 rpm
